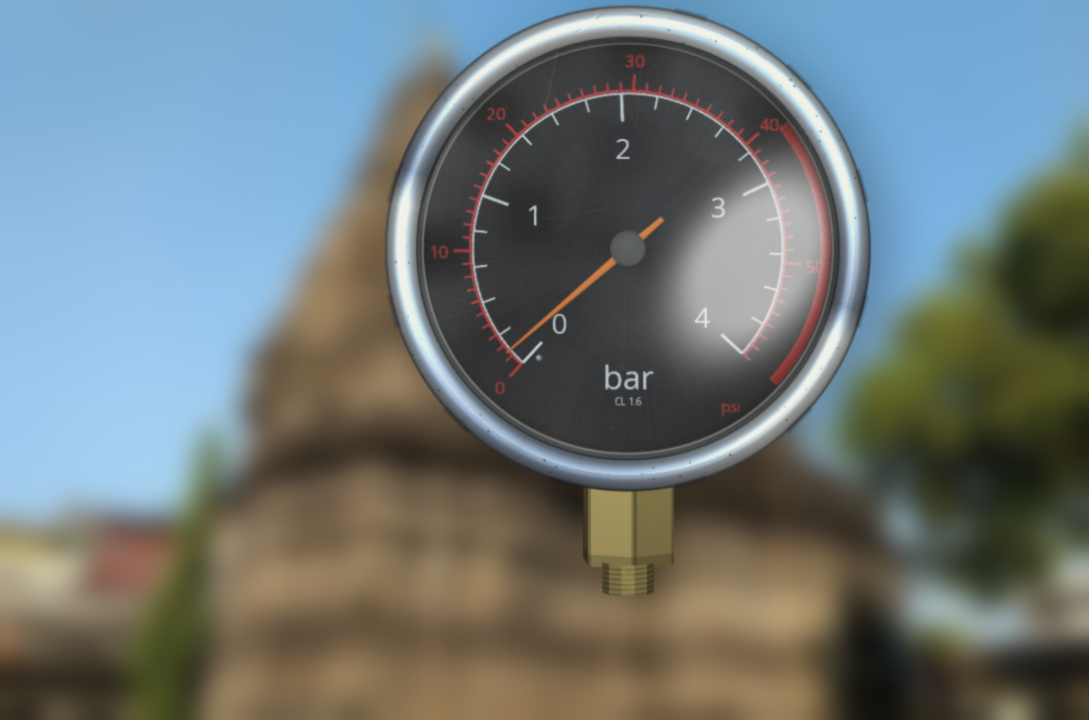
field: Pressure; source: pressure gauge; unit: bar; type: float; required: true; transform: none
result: 0.1 bar
